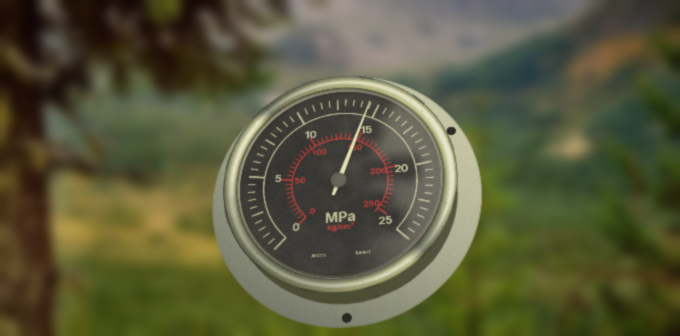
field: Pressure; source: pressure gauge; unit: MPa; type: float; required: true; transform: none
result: 14.5 MPa
